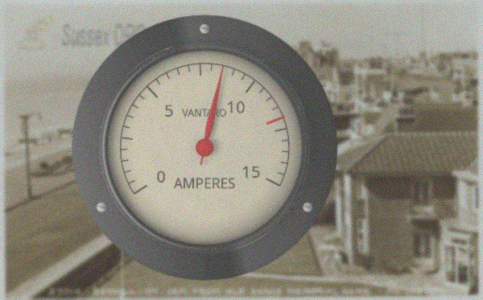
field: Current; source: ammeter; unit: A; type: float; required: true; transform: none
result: 8.5 A
